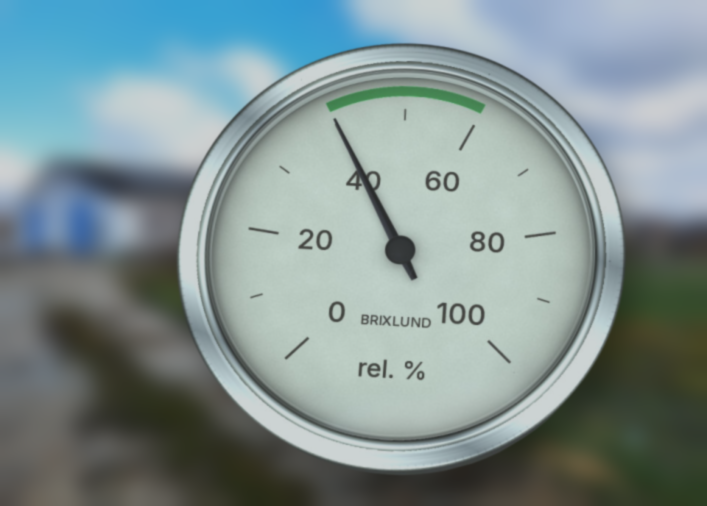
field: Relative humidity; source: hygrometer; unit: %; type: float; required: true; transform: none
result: 40 %
